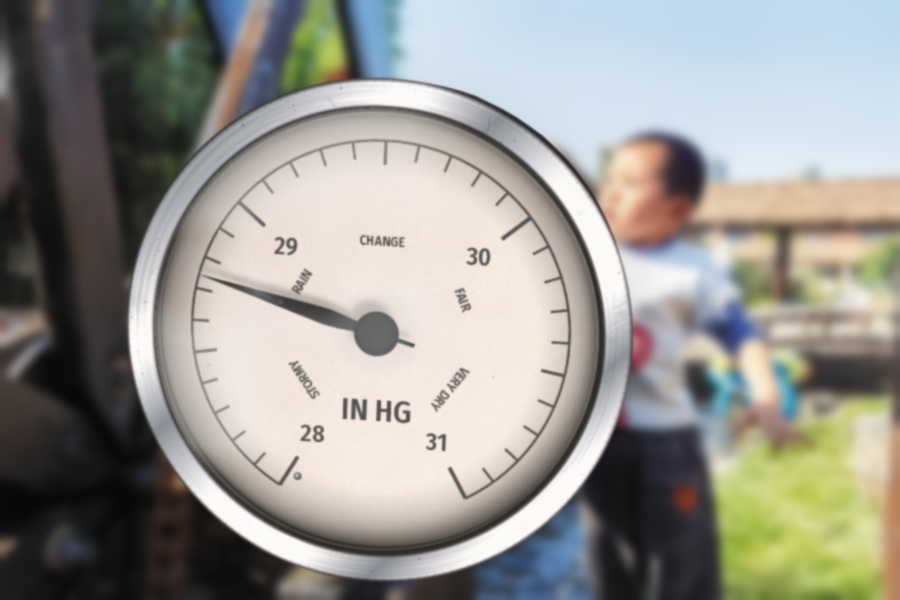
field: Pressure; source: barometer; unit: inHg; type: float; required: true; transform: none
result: 28.75 inHg
